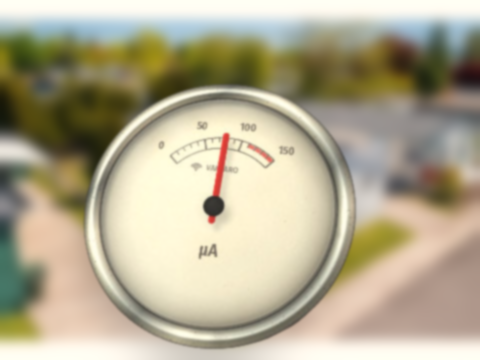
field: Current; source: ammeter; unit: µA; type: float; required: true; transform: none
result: 80 µA
